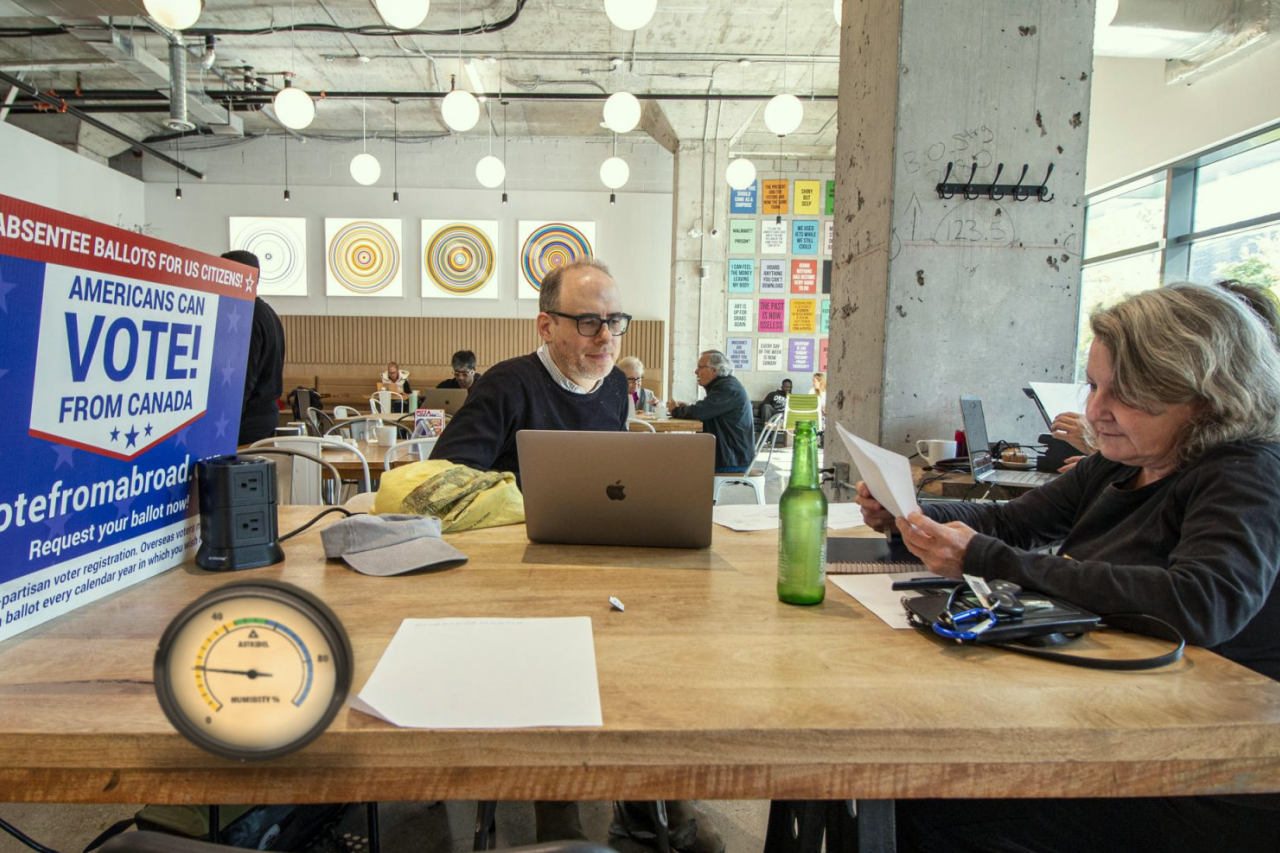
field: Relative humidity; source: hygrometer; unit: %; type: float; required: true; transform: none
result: 20 %
